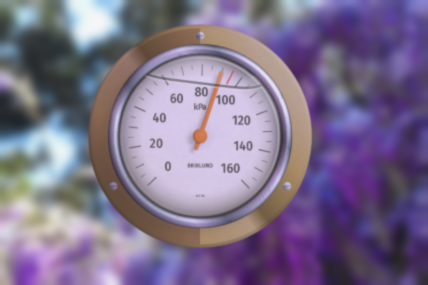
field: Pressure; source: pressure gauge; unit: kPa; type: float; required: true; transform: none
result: 90 kPa
